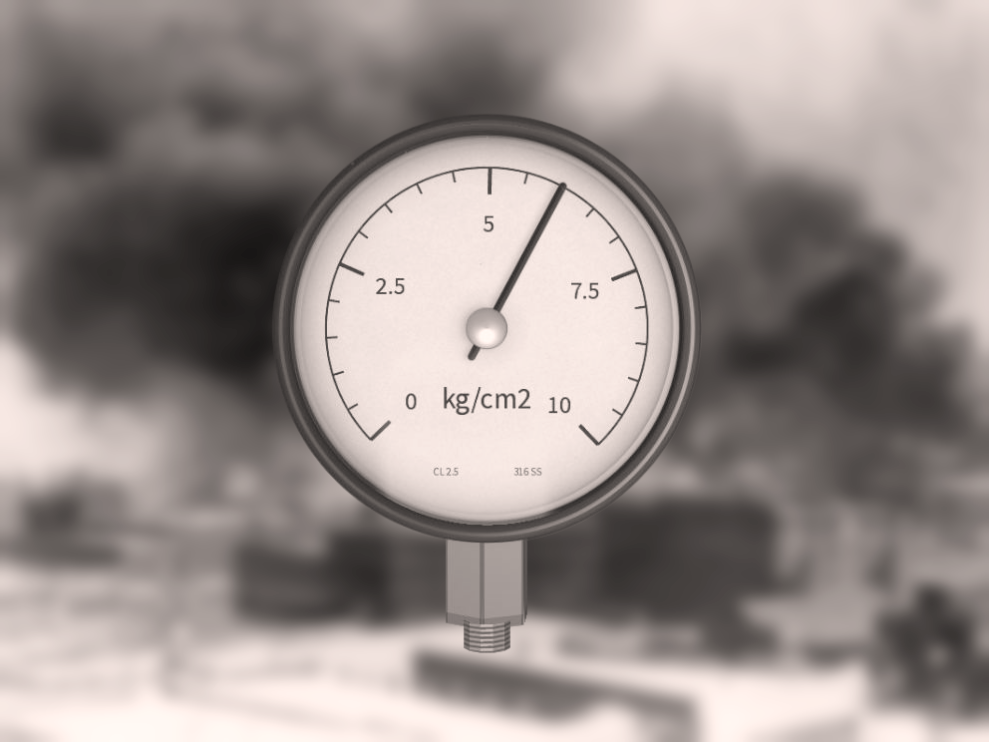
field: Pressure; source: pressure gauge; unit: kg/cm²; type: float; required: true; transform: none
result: 6 kg/cm²
